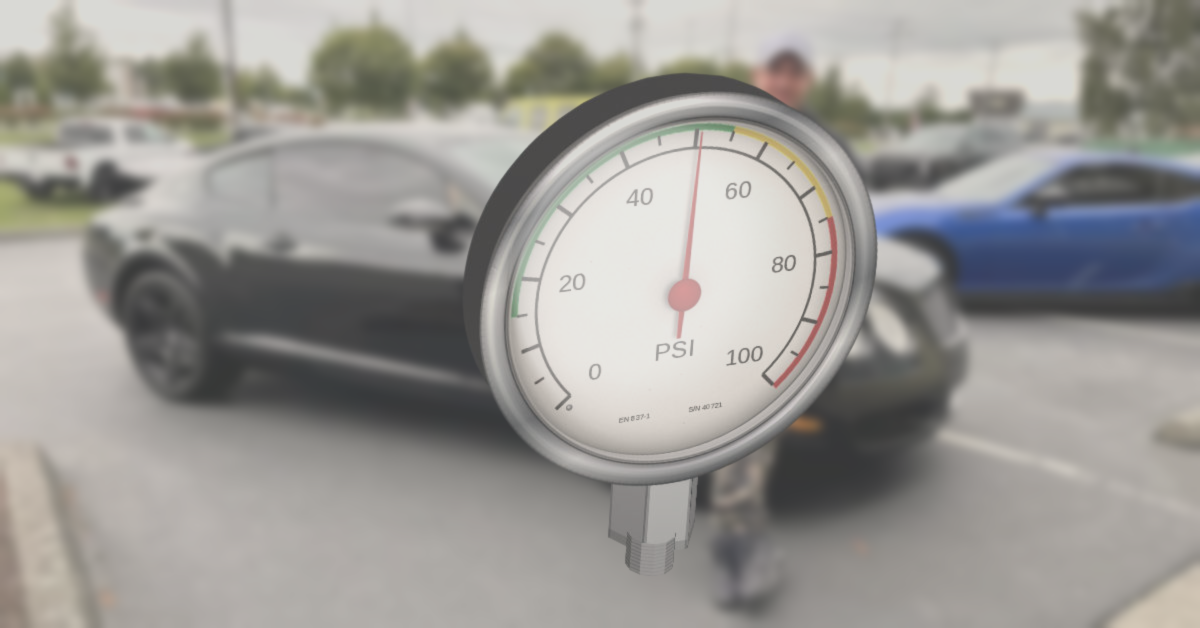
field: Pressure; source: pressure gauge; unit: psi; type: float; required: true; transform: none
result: 50 psi
